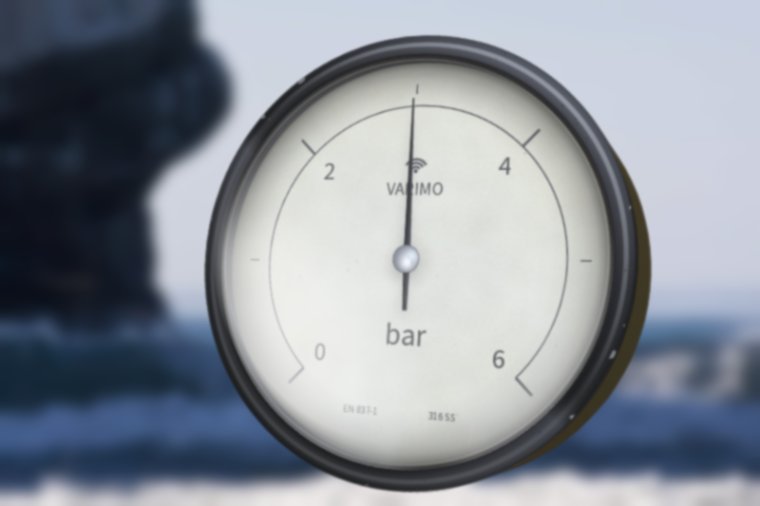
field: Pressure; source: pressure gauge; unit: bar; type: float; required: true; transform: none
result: 3 bar
